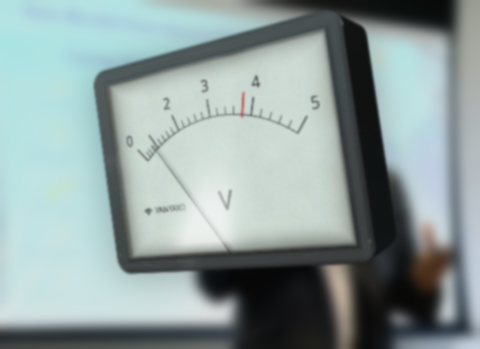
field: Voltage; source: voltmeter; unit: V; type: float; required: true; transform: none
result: 1 V
